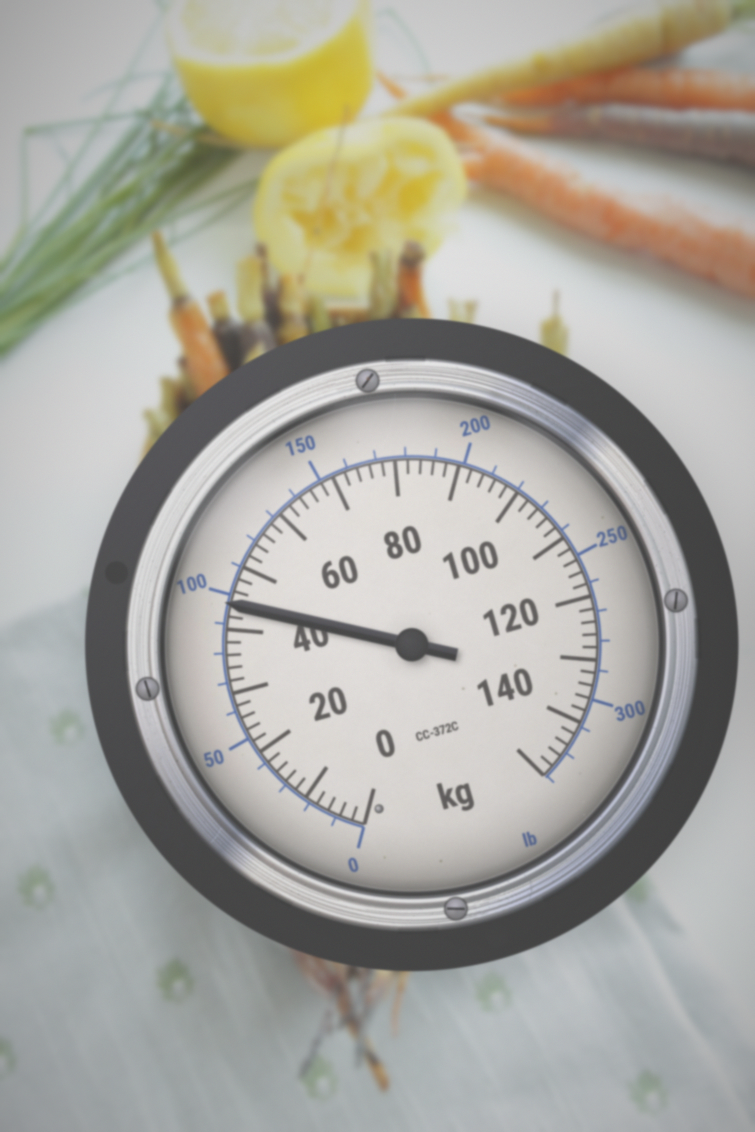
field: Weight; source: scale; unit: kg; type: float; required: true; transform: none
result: 44 kg
